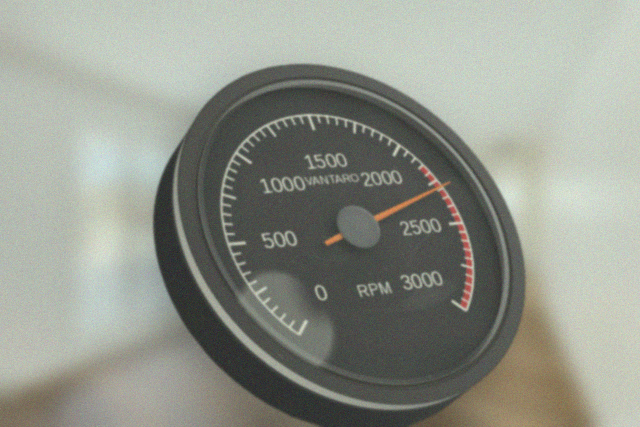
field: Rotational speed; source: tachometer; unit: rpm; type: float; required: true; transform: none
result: 2300 rpm
